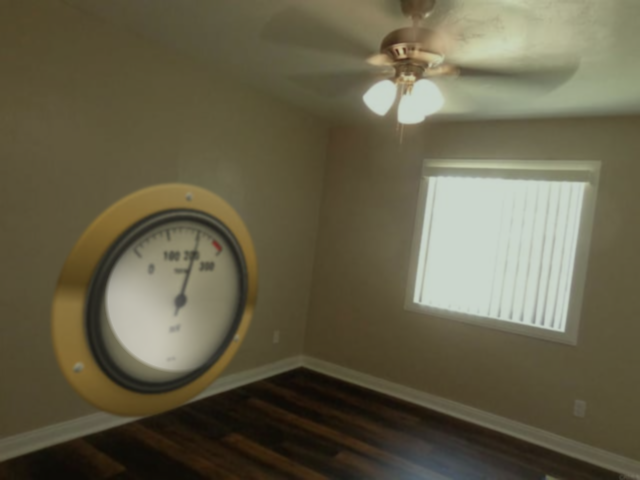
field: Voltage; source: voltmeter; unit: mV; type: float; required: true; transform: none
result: 200 mV
